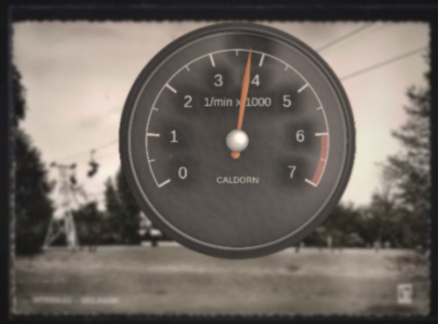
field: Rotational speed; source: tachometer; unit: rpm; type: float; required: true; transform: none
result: 3750 rpm
